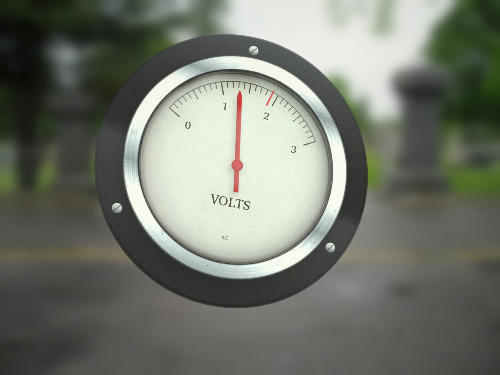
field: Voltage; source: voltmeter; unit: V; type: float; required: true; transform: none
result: 1.3 V
